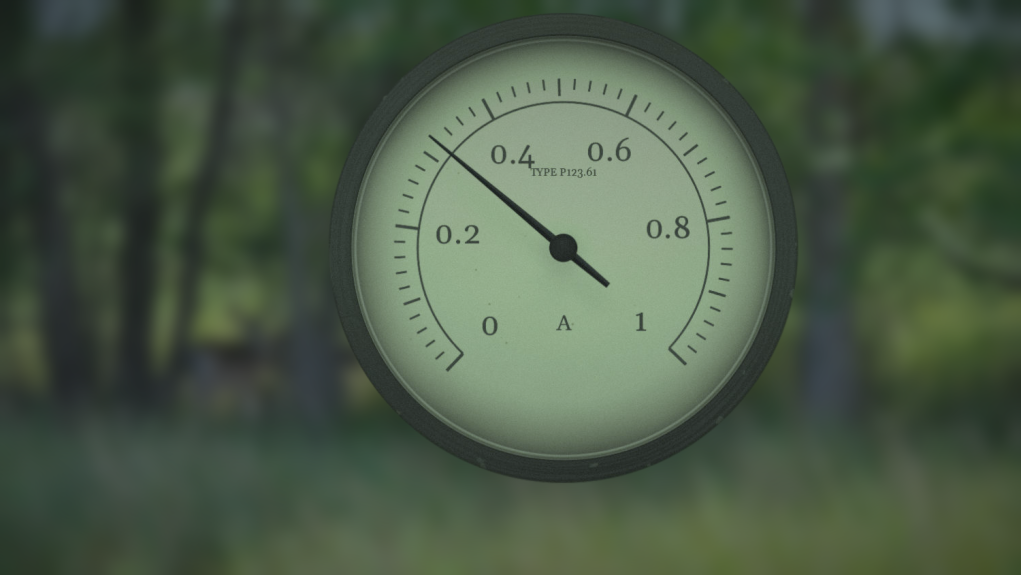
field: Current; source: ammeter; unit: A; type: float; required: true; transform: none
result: 0.32 A
